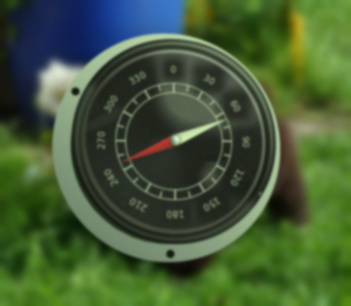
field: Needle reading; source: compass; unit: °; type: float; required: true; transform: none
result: 247.5 °
